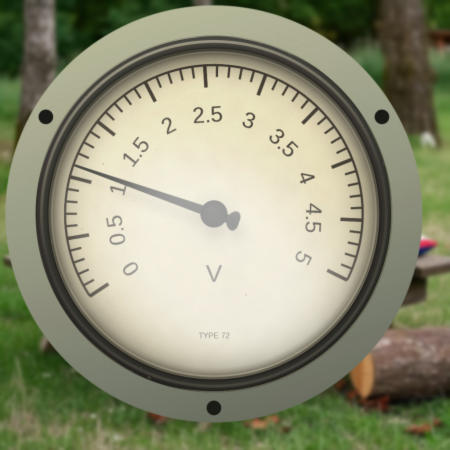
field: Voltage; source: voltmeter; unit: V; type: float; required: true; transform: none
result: 1.1 V
